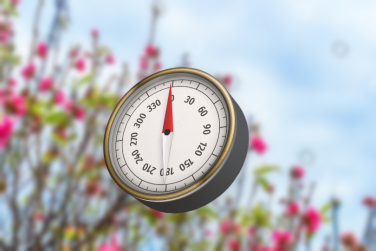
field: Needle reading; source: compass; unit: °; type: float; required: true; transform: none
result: 0 °
